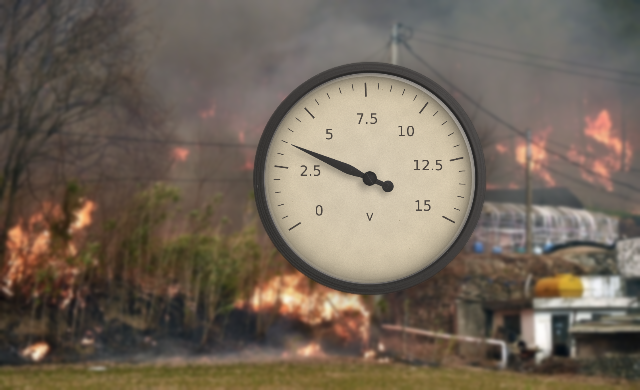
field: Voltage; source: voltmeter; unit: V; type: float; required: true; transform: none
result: 3.5 V
